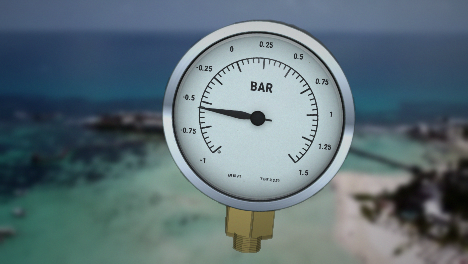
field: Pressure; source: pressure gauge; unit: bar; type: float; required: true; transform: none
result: -0.55 bar
